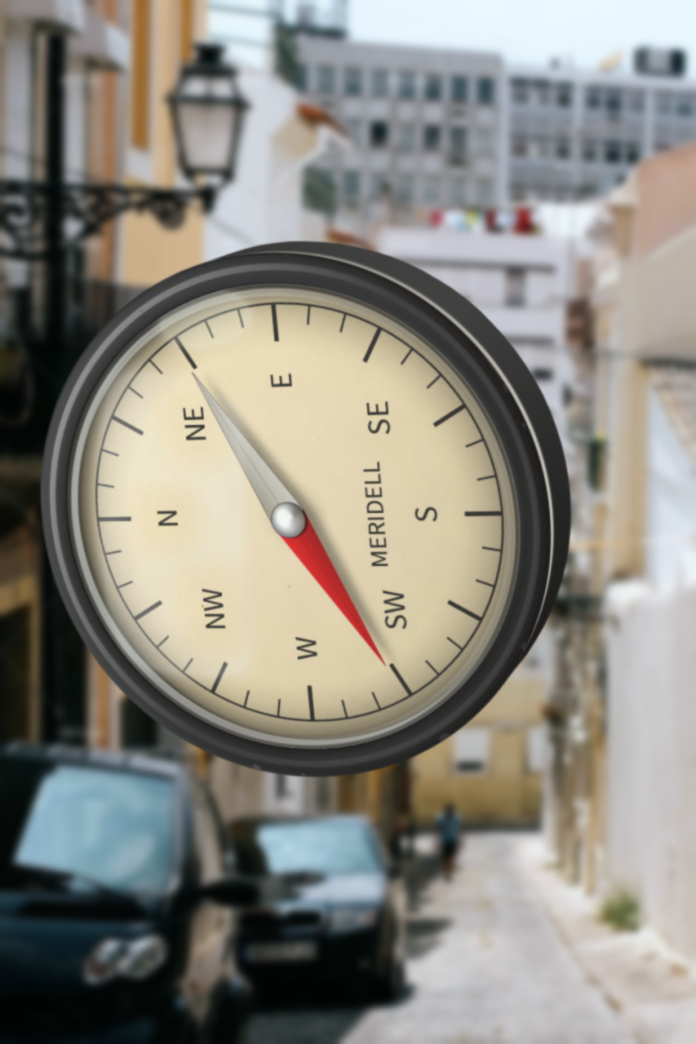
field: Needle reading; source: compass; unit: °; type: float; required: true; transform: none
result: 240 °
